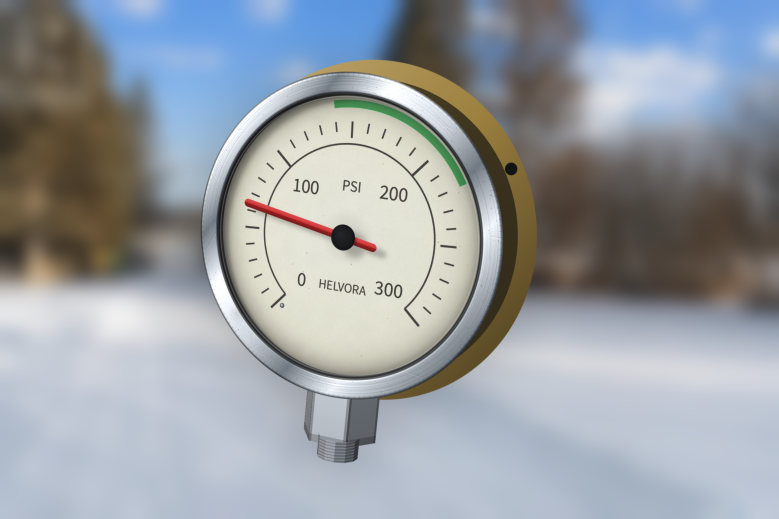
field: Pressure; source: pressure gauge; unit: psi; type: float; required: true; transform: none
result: 65 psi
